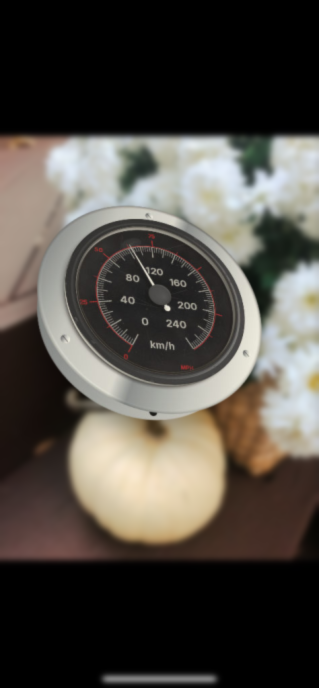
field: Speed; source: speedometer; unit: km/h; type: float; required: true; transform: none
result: 100 km/h
